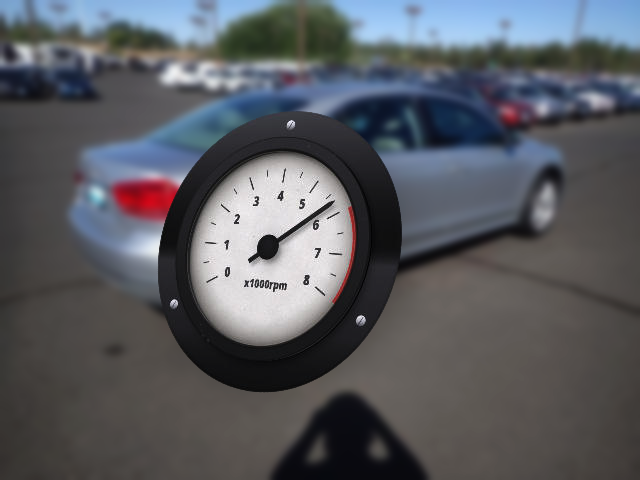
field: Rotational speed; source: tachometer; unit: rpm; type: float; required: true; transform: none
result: 5750 rpm
